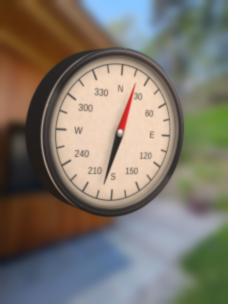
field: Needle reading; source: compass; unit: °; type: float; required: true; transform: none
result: 15 °
